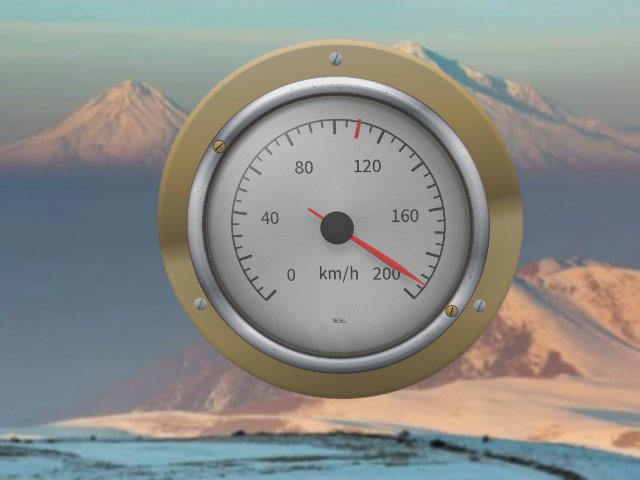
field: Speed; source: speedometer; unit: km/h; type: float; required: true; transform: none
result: 192.5 km/h
